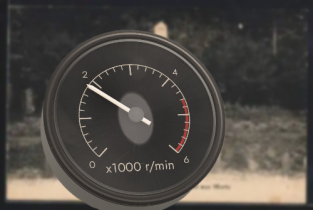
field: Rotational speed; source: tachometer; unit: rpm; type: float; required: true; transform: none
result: 1800 rpm
